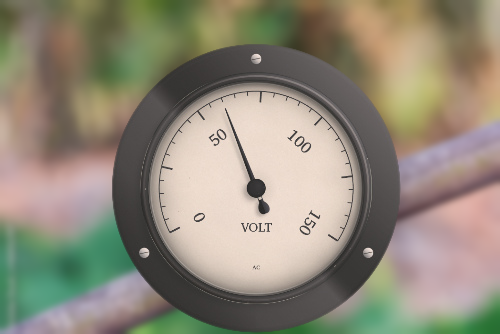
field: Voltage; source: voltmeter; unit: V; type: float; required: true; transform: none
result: 60 V
